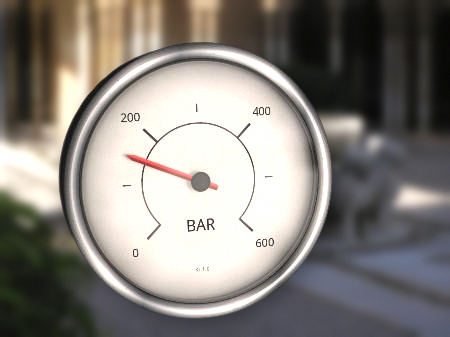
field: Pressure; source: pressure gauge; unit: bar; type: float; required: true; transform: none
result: 150 bar
